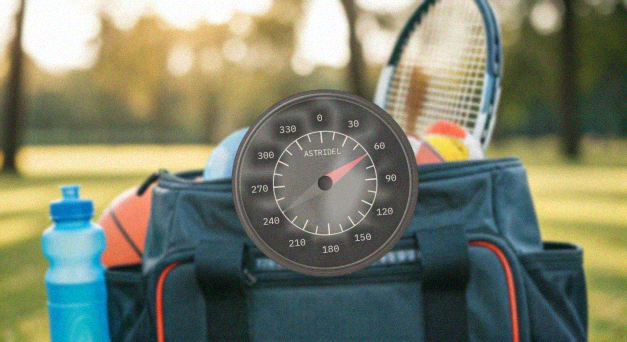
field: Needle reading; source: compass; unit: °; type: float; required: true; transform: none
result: 60 °
